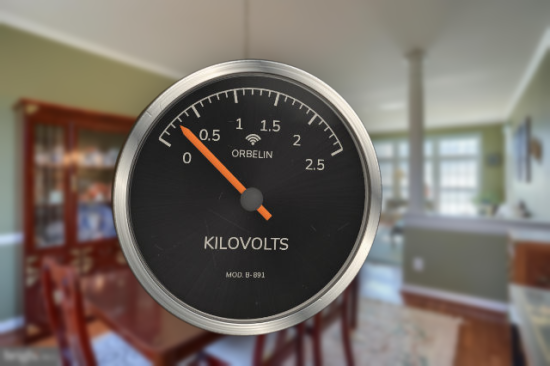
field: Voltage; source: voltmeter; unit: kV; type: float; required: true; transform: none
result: 0.25 kV
